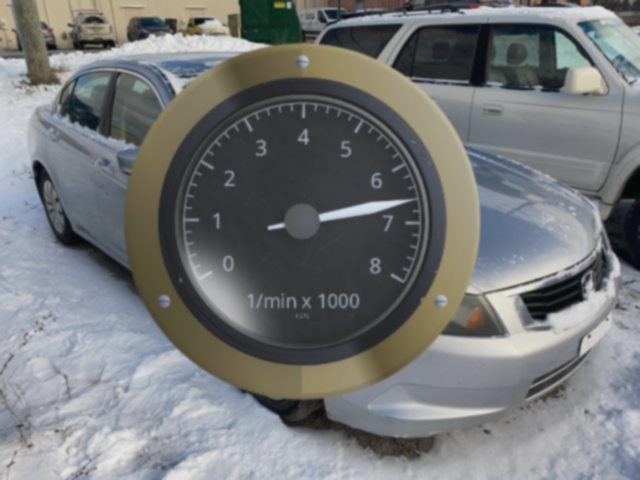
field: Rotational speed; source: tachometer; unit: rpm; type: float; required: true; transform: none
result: 6600 rpm
